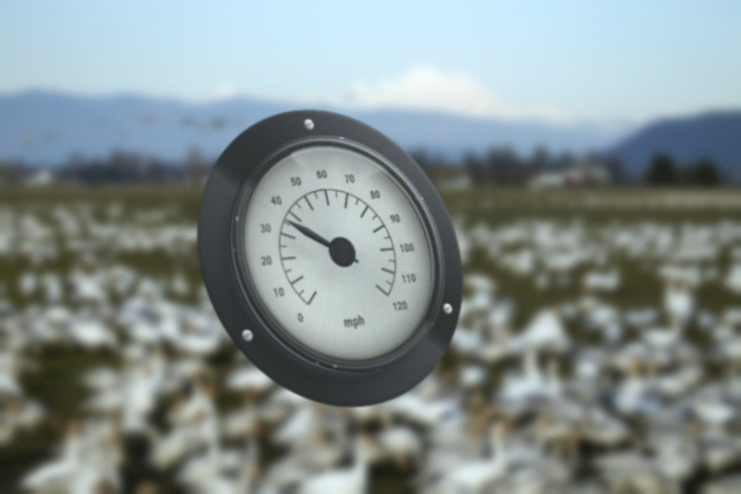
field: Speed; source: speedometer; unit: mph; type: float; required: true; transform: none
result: 35 mph
